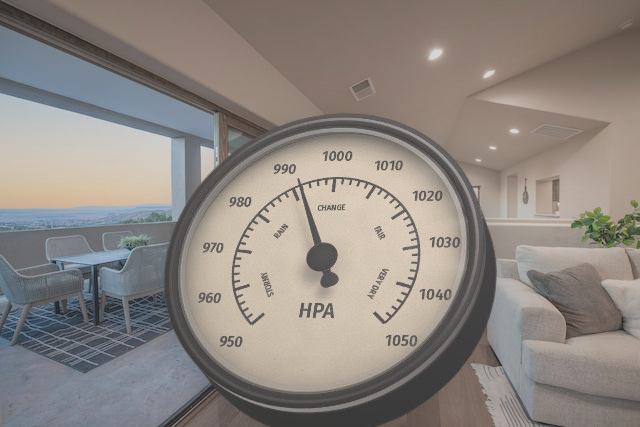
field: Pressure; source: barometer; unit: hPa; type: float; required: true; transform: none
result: 992 hPa
